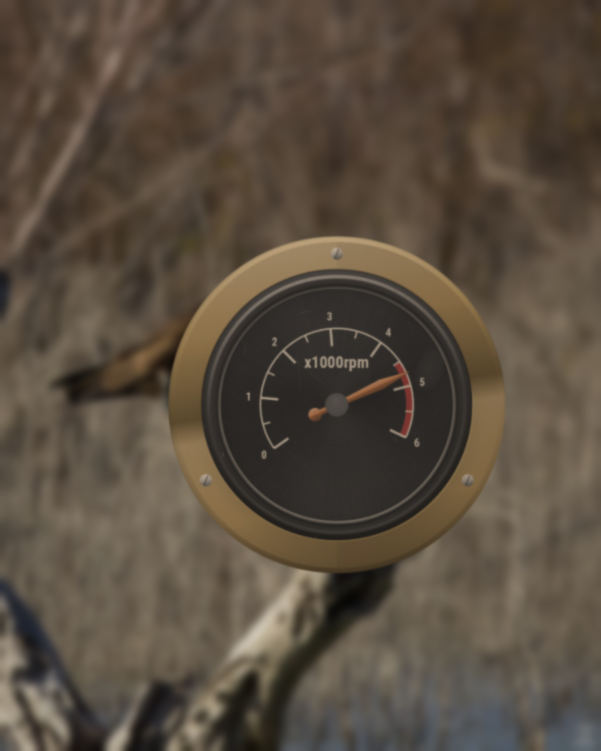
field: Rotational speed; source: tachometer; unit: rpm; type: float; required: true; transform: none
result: 4750 rpm
